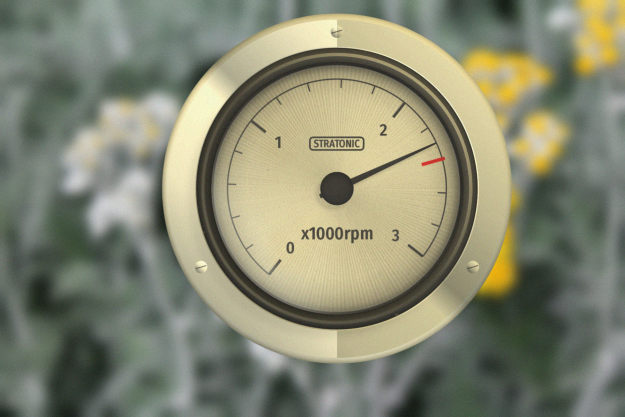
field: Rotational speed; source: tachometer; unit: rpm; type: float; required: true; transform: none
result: 2300 rpm
